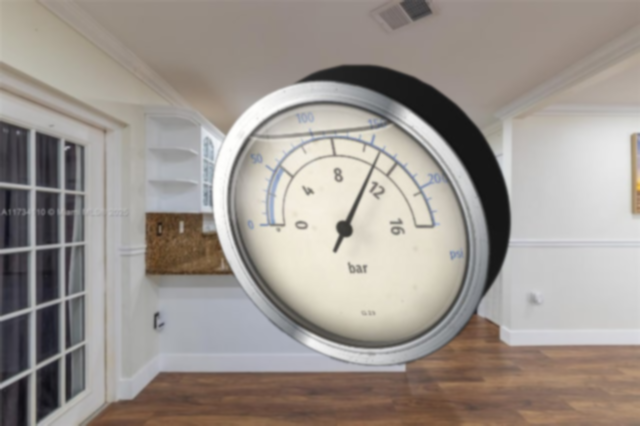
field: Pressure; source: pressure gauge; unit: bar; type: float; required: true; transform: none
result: 11 bar
